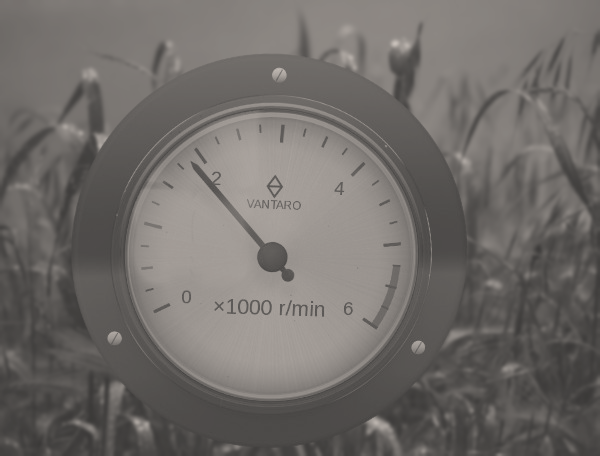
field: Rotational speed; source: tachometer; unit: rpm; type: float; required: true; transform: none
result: 1875 rpm
